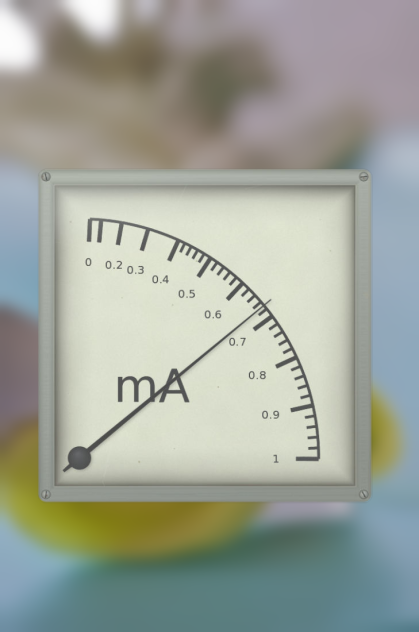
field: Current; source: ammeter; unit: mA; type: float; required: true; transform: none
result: 0.67 mA
